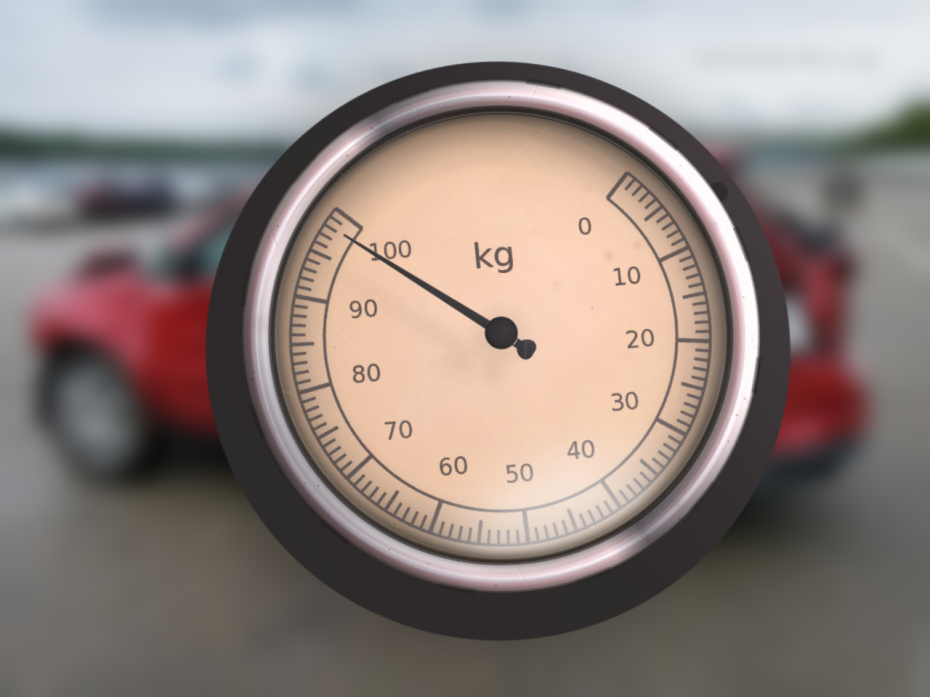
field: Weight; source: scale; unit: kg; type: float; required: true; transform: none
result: 98 kg
